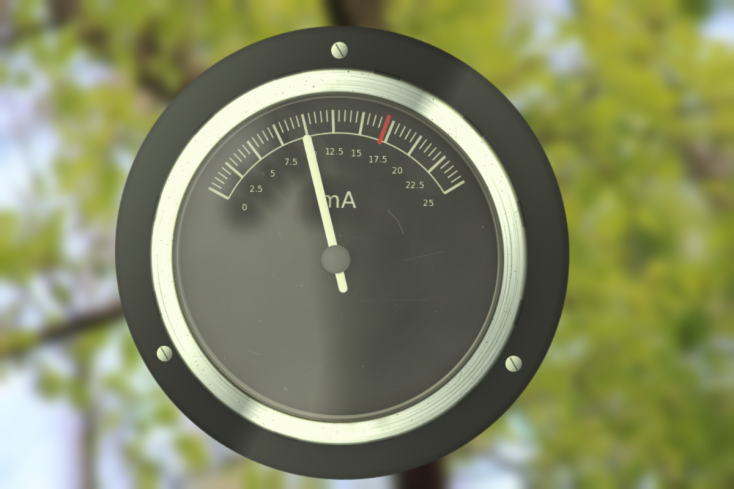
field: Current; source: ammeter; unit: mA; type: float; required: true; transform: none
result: 10 mA
